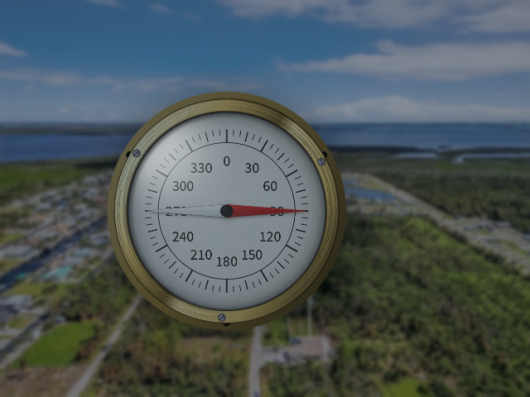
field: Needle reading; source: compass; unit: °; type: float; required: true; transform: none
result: 90 °
